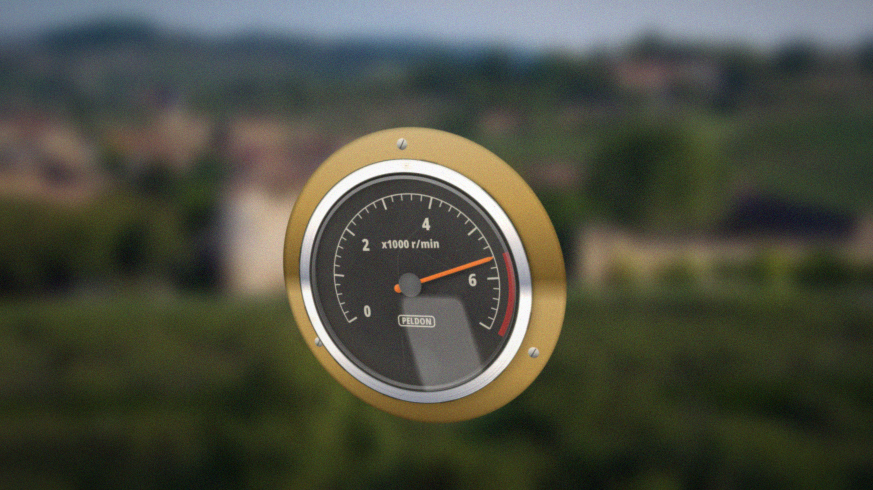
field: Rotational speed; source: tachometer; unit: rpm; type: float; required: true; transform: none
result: 5600 rpm
